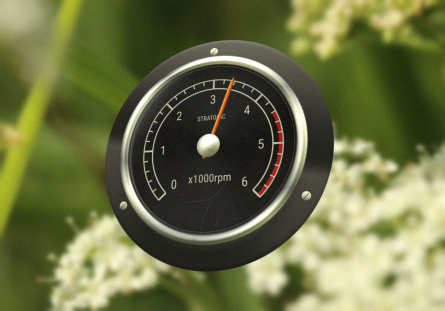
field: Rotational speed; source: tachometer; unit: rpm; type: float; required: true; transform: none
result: 3400 rpm
